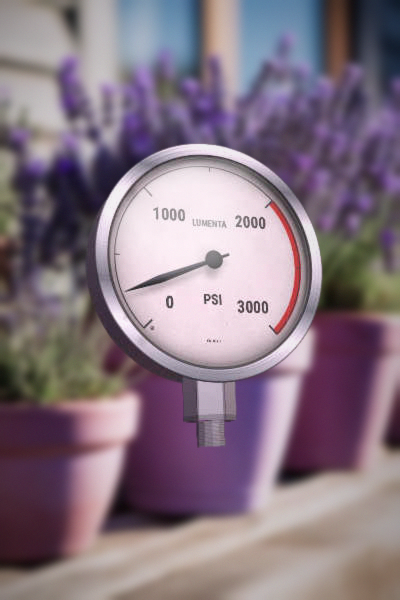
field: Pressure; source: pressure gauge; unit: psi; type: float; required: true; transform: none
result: 250 psi
